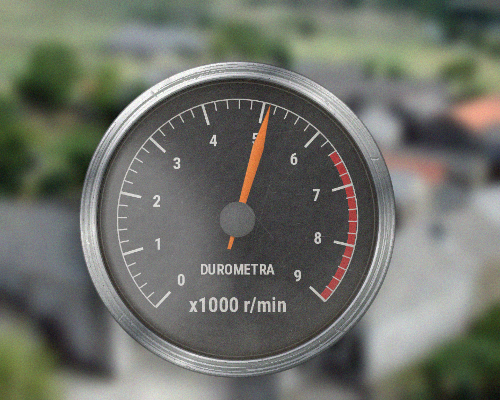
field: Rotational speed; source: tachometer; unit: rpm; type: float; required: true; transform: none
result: 5100 rpm
